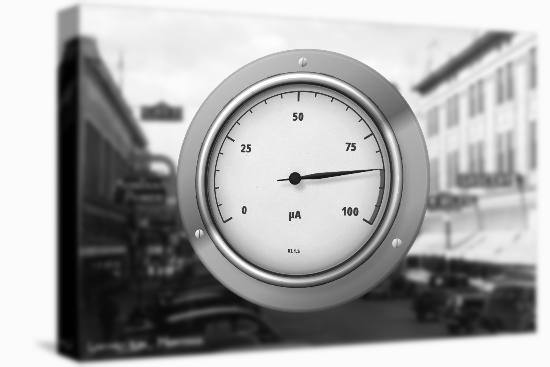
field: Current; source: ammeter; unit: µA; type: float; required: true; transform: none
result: 85 µA
